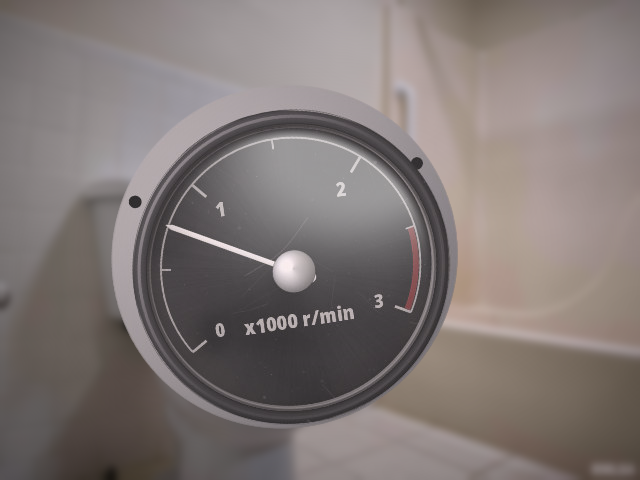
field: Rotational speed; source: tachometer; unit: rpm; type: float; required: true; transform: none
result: 750 rpm
